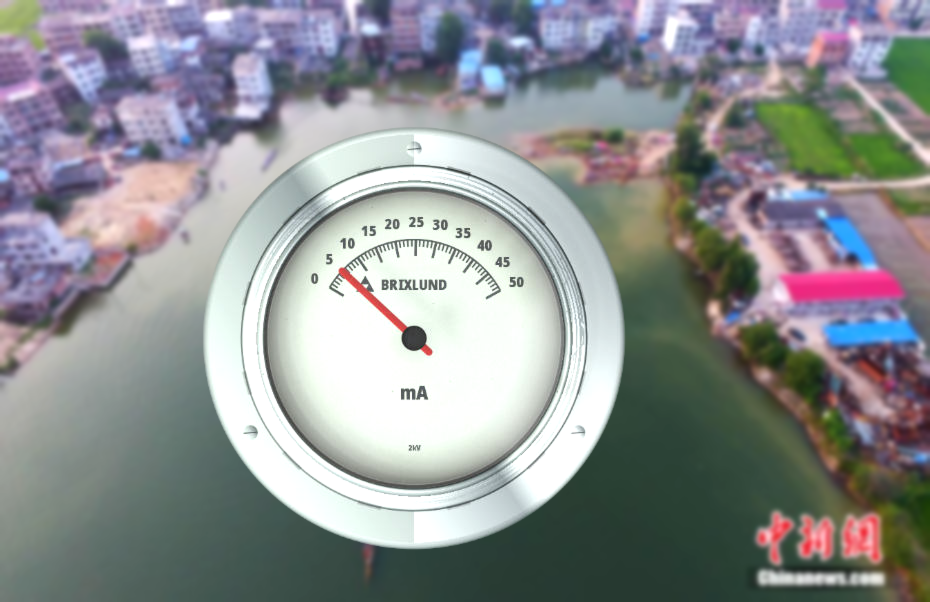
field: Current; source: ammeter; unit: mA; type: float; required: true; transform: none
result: 5 mA
